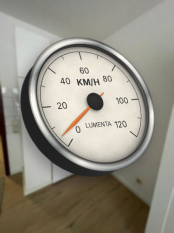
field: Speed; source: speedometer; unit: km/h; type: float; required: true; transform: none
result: 5 km/h
